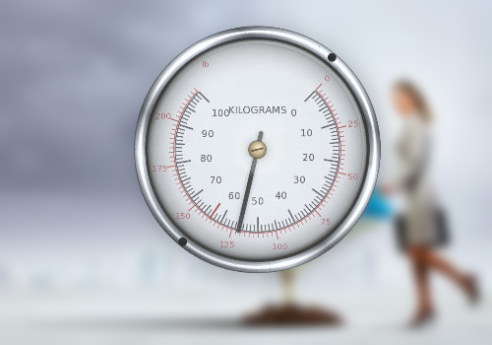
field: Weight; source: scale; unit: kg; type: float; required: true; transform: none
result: 55 kg
